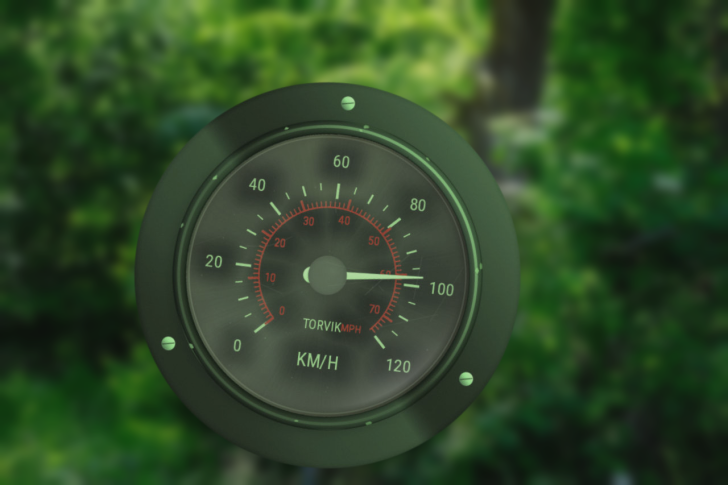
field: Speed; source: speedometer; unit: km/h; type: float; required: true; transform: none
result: 97.5 km/h
